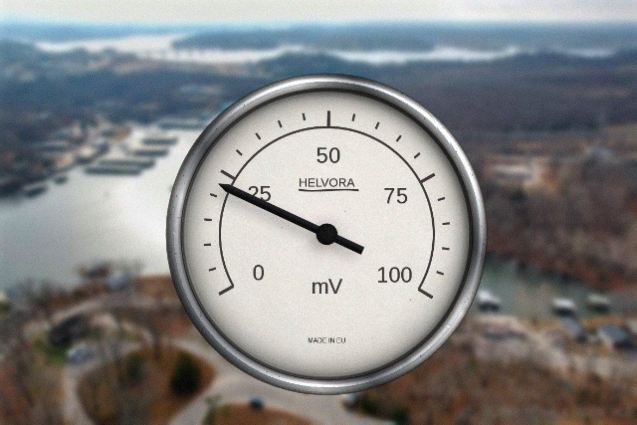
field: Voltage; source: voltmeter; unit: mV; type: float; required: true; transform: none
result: 22.5 mV
